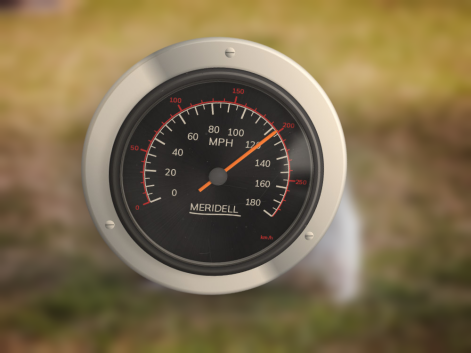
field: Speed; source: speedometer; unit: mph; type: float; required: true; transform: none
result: 122.5 mph
